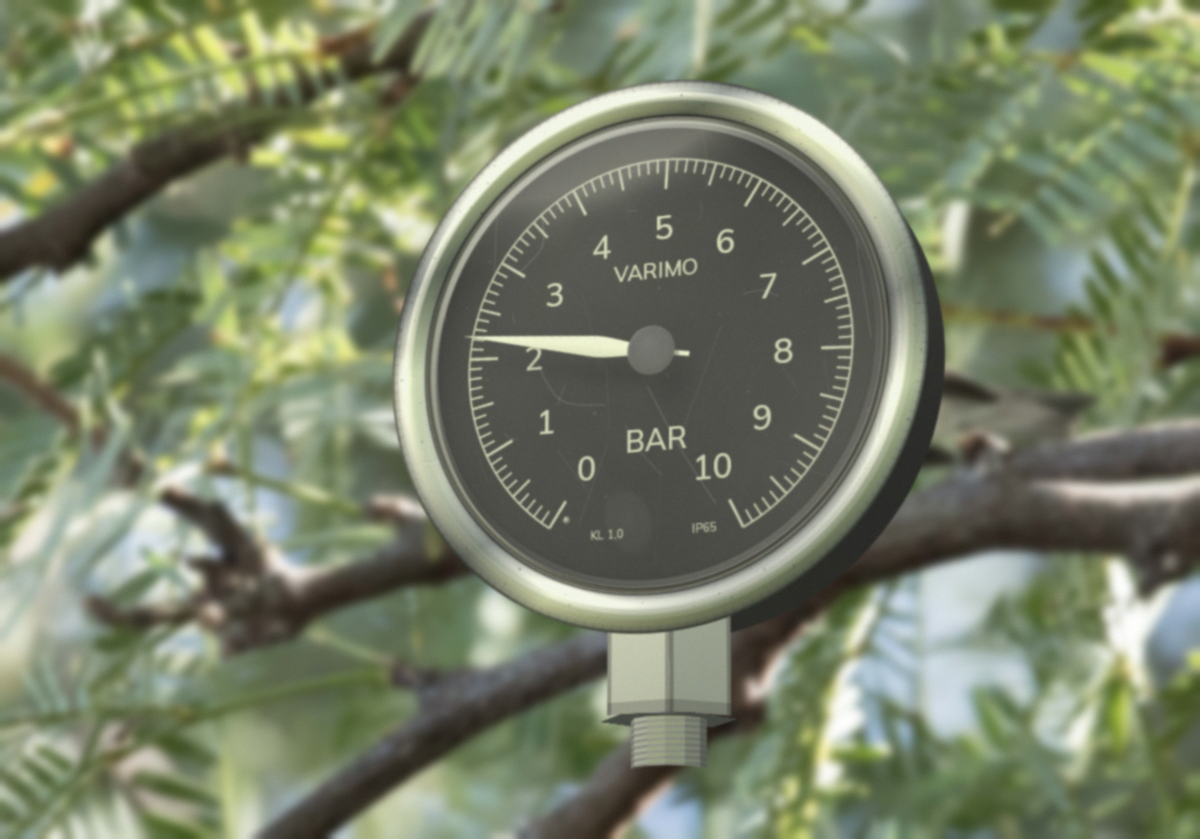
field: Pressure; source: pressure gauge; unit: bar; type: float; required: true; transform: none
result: 2.2 bar
